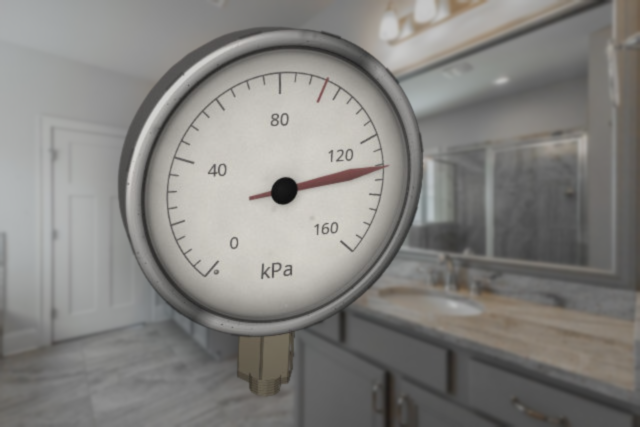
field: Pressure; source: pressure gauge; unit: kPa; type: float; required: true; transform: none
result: 130 kPa
